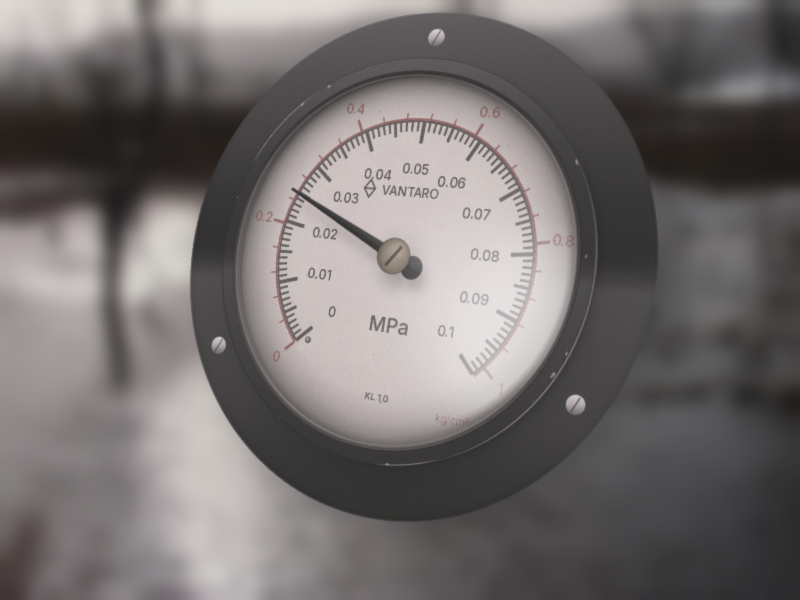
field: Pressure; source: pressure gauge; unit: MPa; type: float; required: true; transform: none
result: 0.025 MPa
